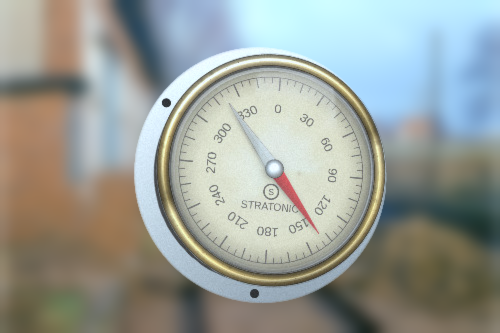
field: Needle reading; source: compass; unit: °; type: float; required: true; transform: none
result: 140 °
